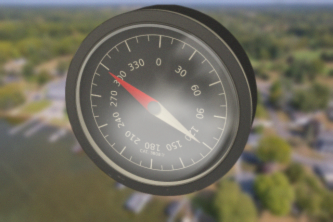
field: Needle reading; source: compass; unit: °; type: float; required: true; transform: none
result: 300 °
